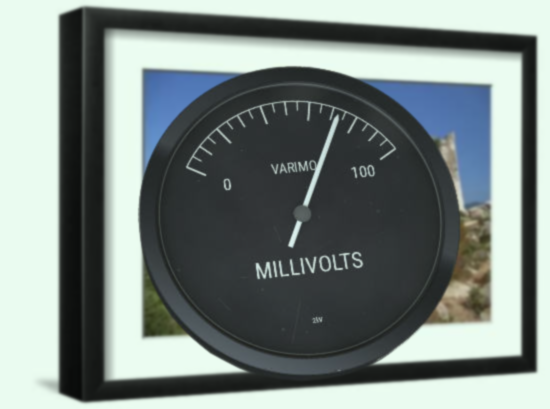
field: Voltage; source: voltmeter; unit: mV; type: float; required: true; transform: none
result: 72.5 mV
